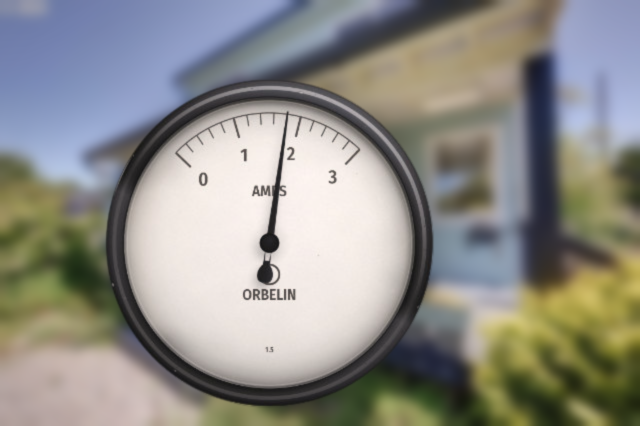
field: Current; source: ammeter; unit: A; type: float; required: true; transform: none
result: 1.8 A
